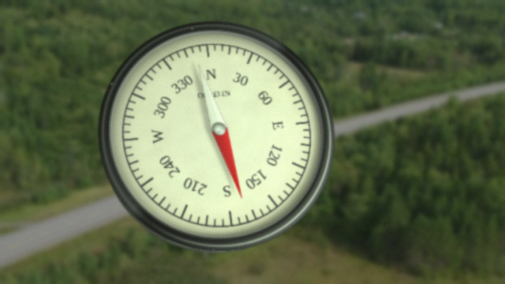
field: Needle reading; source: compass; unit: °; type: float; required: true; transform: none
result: 170 °
